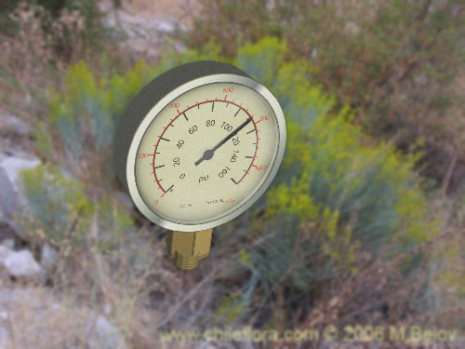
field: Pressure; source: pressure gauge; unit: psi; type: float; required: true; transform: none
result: 110 psi
